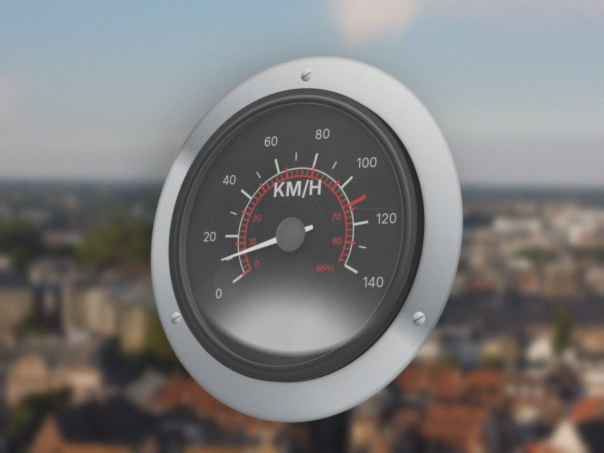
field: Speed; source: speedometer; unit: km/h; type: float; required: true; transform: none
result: 10 km/h
